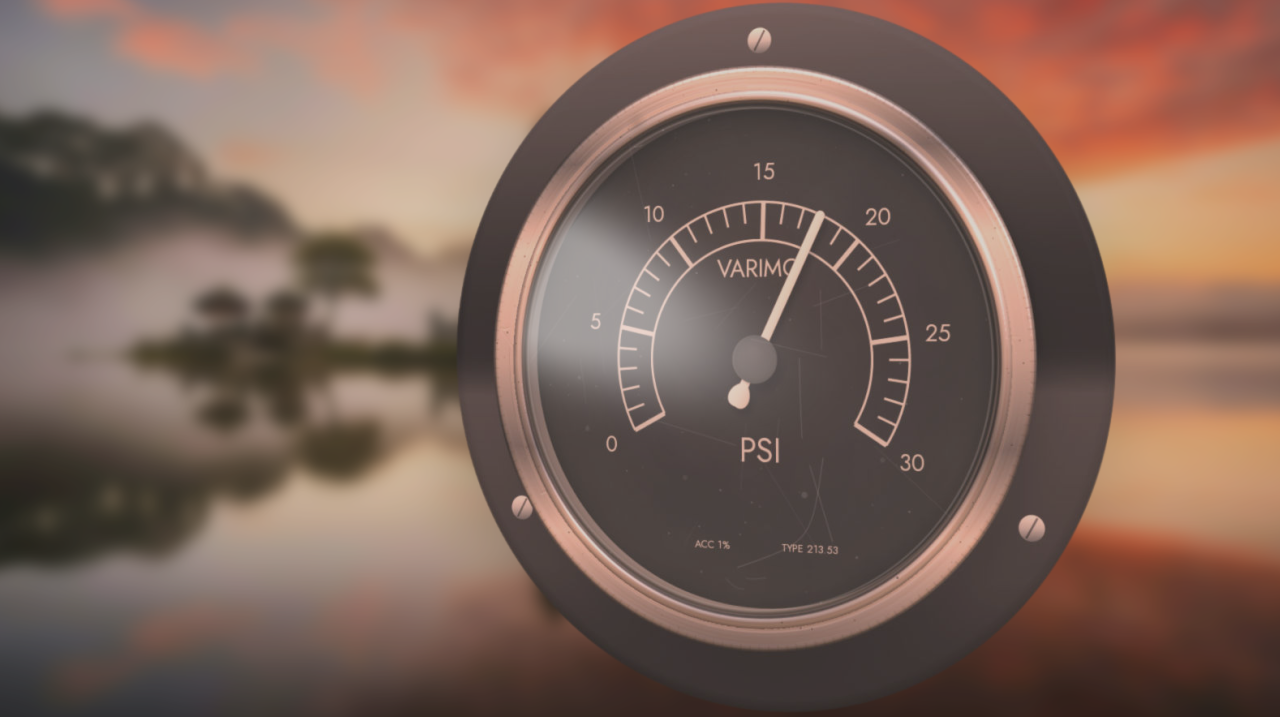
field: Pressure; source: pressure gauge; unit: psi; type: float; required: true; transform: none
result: 18 psi
